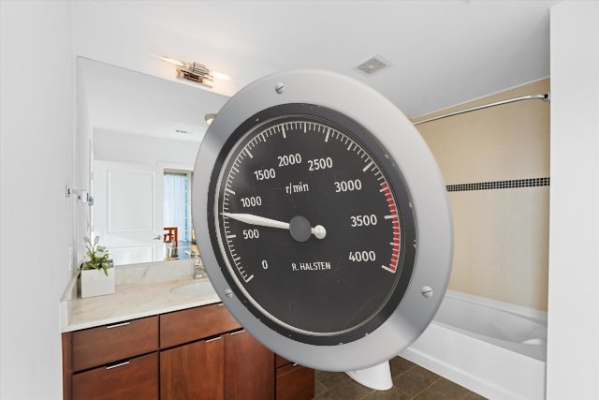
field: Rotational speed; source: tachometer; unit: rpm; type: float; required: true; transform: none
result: 750 rpm
